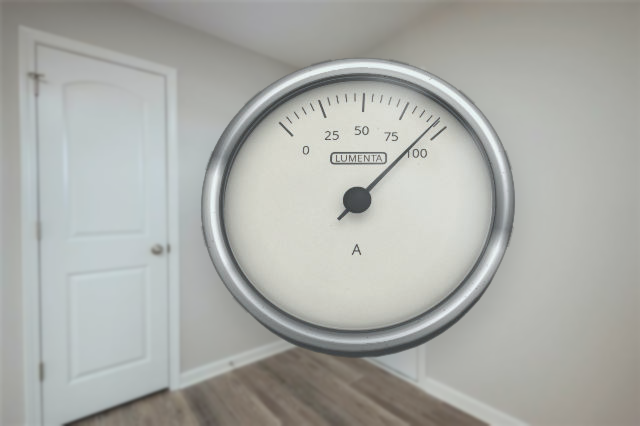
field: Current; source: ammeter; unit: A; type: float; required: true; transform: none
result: 95 A
